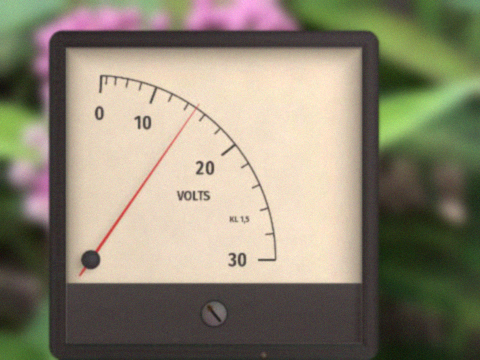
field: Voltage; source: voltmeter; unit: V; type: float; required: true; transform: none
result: 15 V
